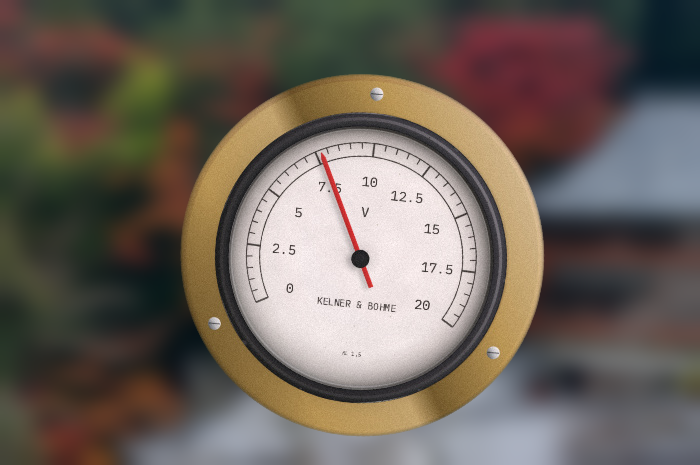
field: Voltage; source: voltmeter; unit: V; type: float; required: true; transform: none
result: 7.75 V
